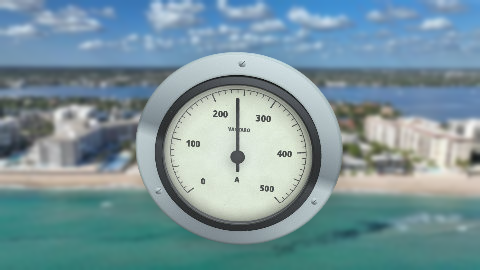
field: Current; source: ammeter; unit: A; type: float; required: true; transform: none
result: 240 A
